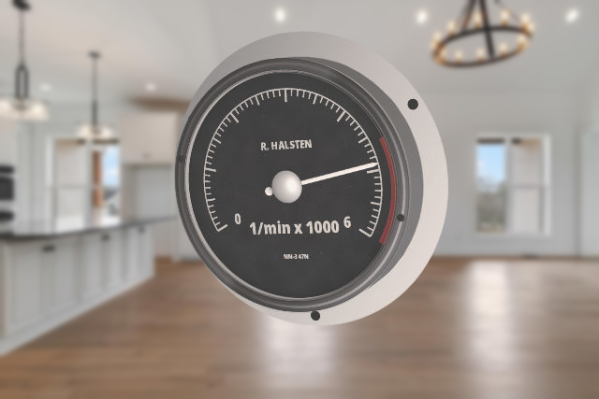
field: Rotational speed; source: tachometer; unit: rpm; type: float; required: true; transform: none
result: 4900 rpm
